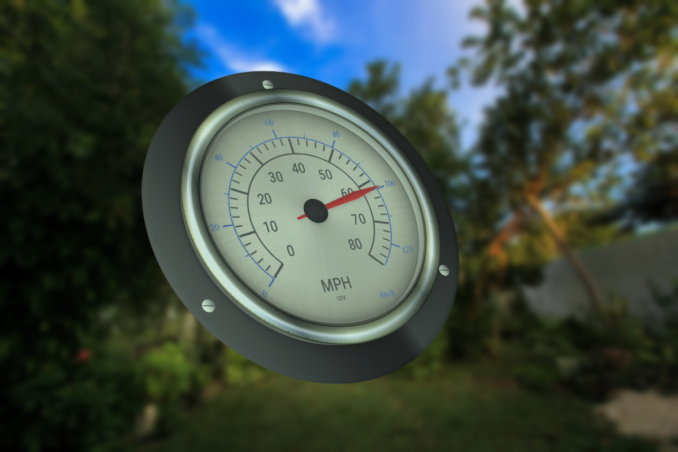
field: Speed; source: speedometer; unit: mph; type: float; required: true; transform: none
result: 62 mph
